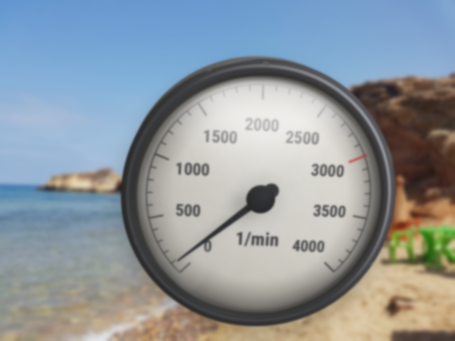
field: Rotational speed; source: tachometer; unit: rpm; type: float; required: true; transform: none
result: 100 rpm
